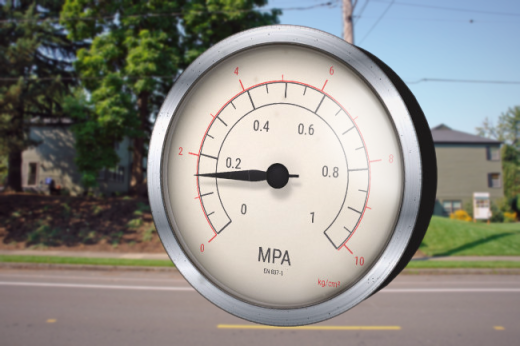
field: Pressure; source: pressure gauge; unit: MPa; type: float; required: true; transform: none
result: 0.15 MPa
